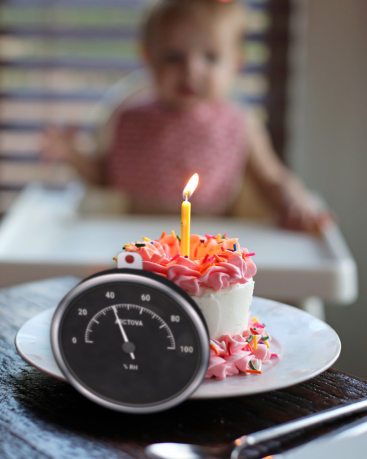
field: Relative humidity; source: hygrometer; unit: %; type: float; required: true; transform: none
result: 40 %
